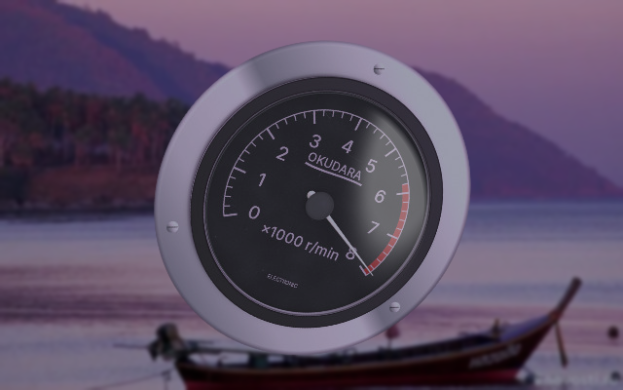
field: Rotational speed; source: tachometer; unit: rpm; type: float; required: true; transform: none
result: 7900 rpm
